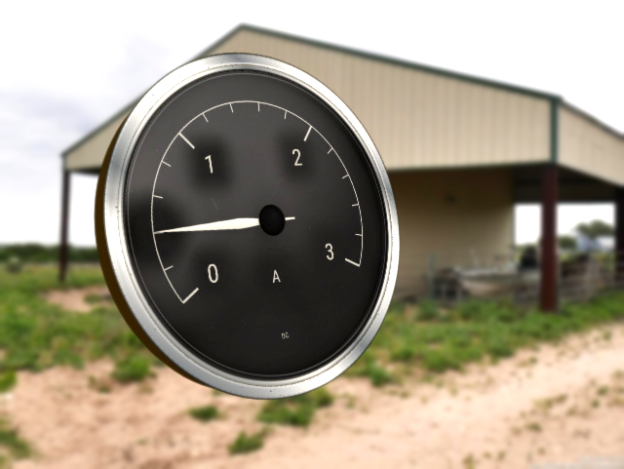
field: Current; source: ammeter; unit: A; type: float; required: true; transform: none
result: 0.4 A
